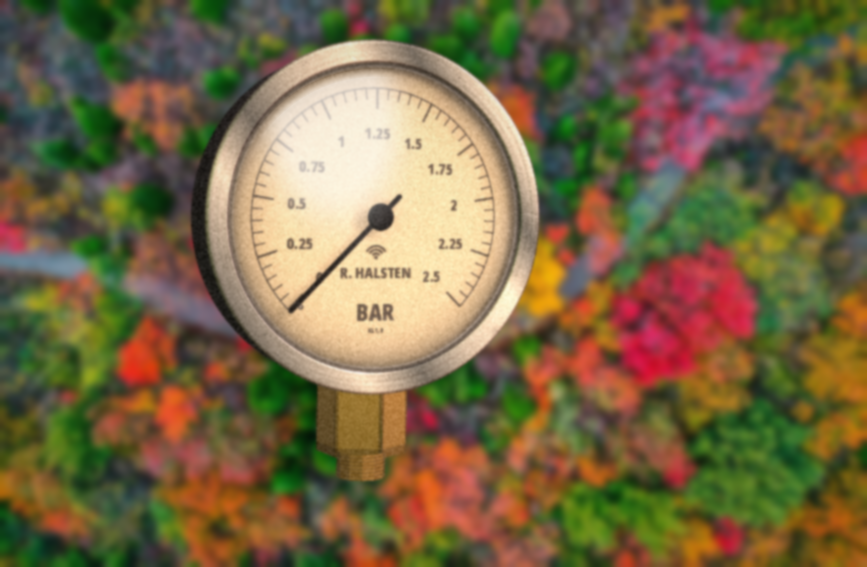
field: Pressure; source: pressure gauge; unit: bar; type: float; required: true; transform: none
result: 0 bar
